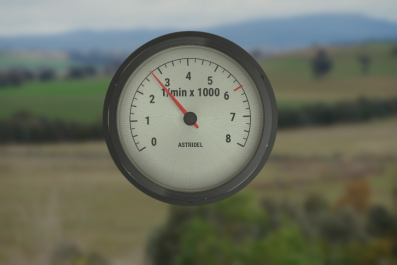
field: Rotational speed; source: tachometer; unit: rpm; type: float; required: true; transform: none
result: 2750 rpm
